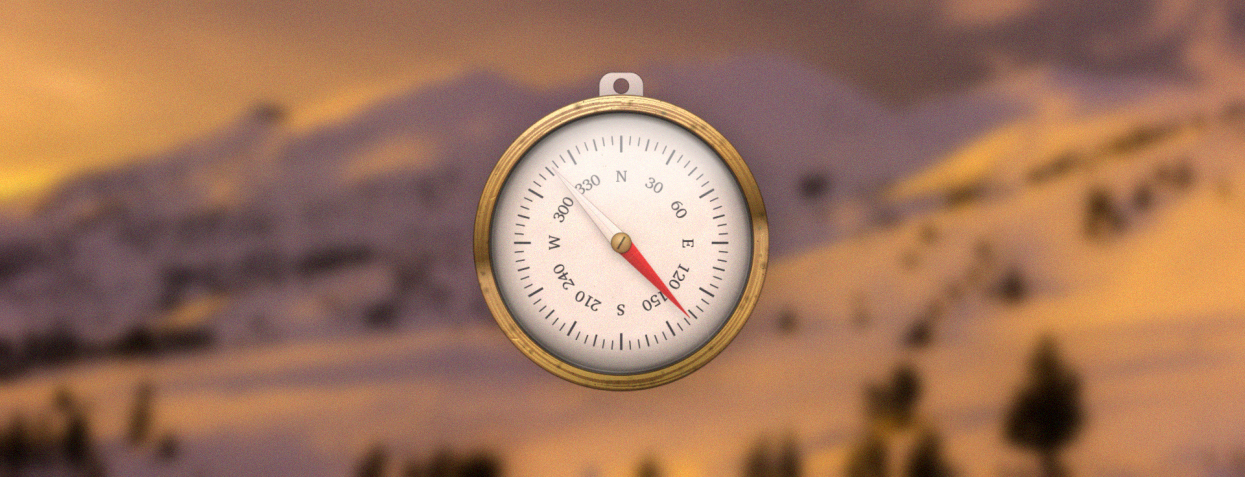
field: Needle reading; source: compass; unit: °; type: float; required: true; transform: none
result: 137.5 °
